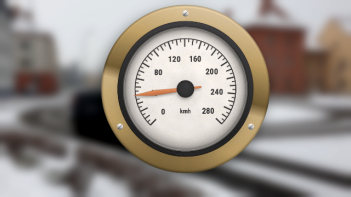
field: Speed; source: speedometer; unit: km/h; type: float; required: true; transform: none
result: 40 km/h
